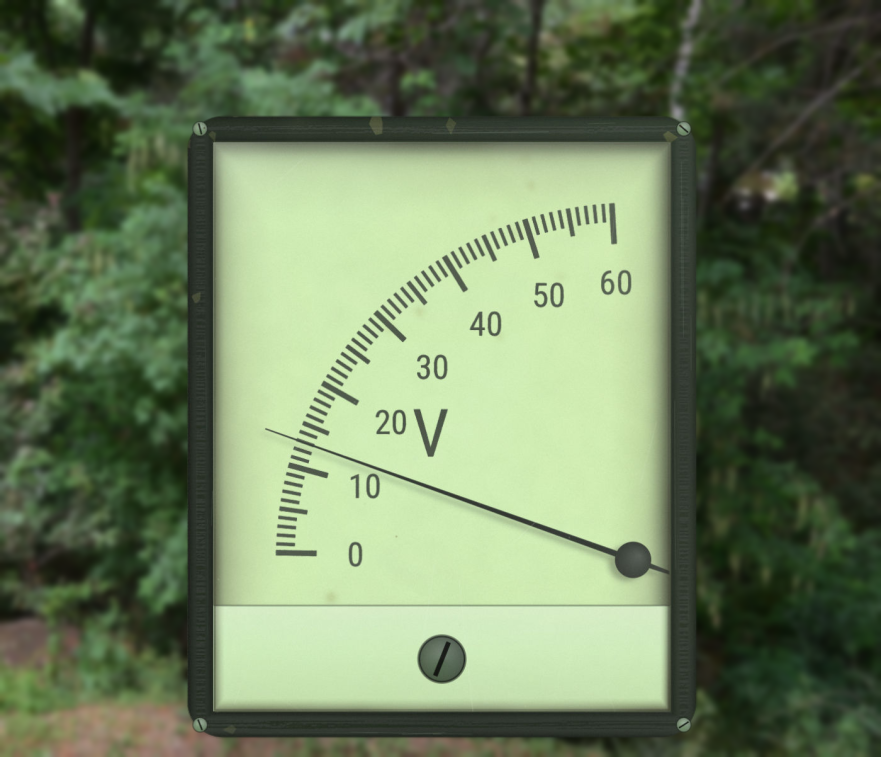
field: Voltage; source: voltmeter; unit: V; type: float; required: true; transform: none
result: 13 V
